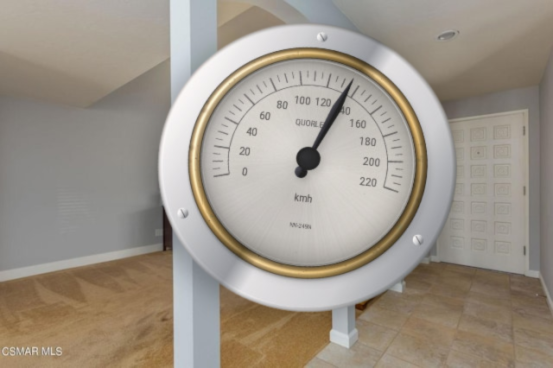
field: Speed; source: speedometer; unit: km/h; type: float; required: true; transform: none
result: 135 km/h
